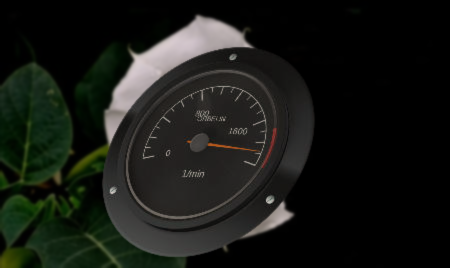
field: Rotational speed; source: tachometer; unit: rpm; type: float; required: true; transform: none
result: 1900 rpm
